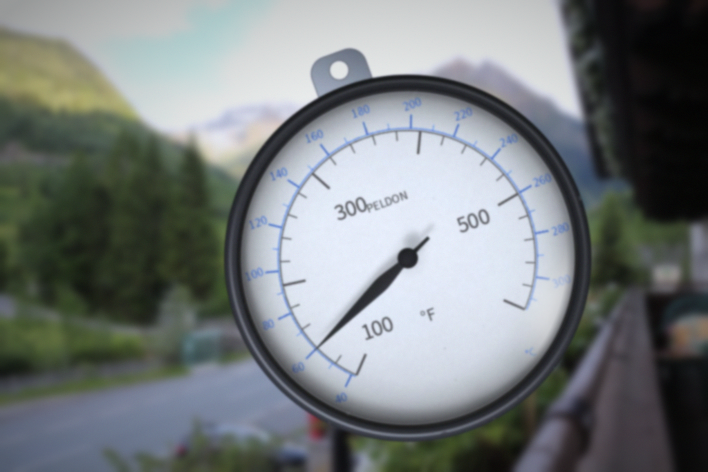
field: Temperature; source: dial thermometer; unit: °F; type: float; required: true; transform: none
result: 140 °F
